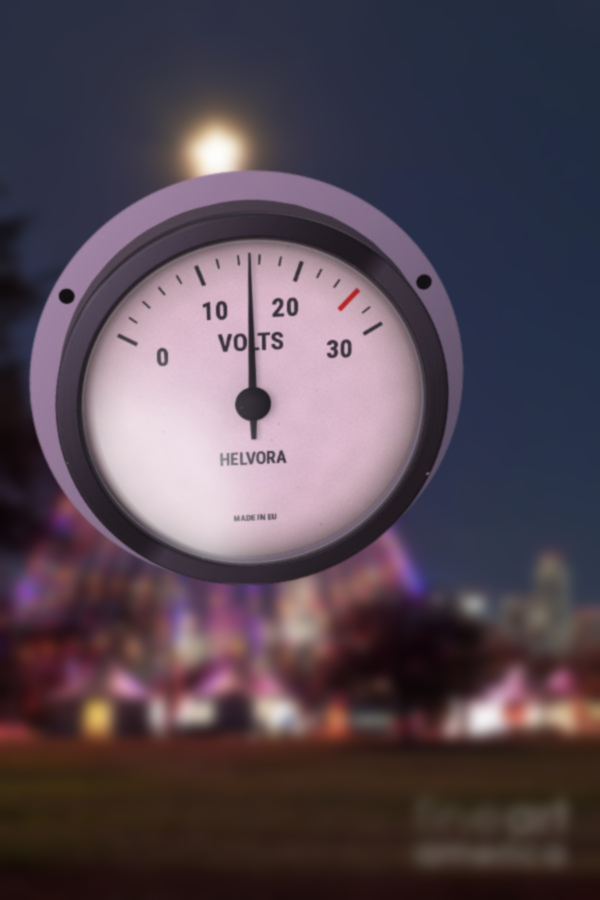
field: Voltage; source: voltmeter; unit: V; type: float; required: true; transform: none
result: 15 V
